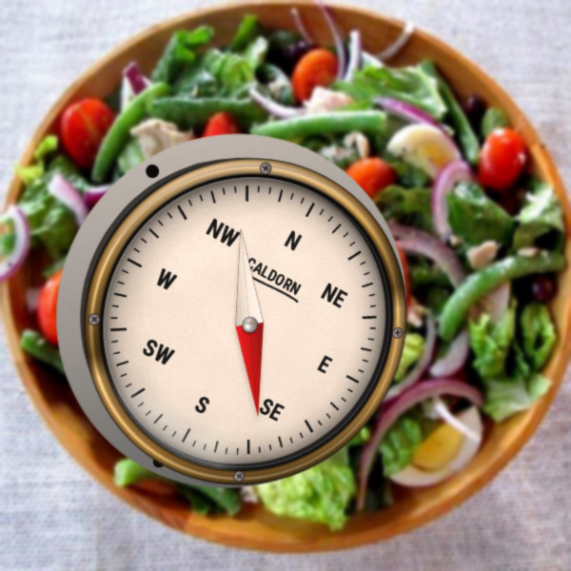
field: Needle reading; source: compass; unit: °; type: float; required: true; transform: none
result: 145 °
